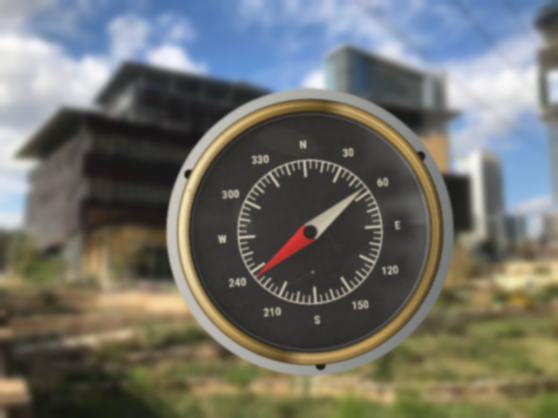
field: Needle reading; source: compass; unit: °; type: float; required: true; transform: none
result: 235 °
